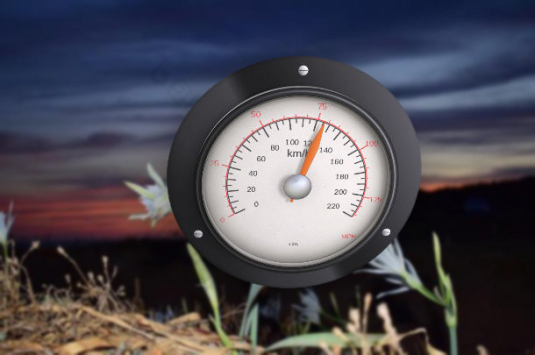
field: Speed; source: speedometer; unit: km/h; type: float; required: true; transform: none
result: 125 km/h
